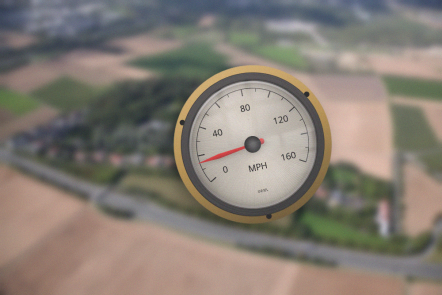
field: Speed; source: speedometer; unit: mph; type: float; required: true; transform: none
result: 15 mph
